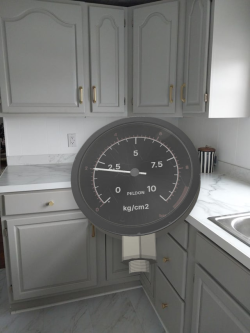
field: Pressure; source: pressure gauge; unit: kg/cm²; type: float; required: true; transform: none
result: 2 kg/cm²
